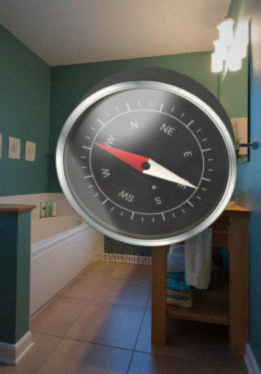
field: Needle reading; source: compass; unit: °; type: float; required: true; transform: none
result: 310 °
